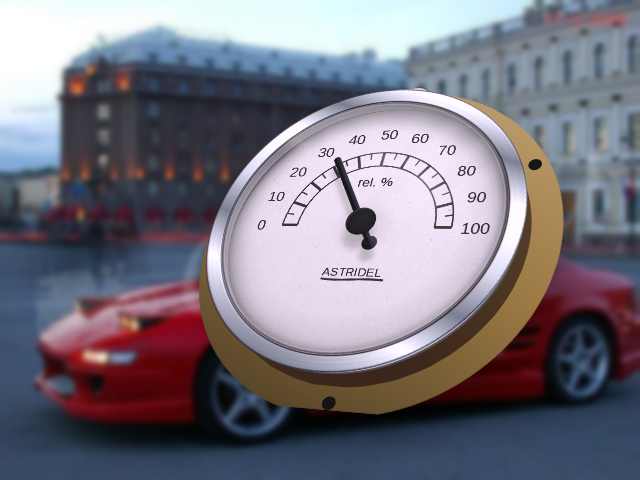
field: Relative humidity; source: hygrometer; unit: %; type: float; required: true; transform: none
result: 32.5 %
